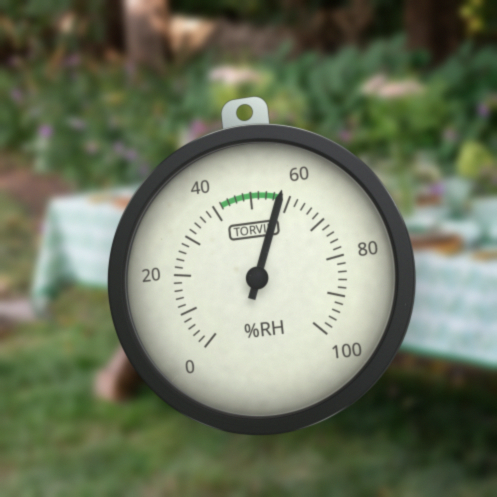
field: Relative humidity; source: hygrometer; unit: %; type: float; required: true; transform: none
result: 58 %
